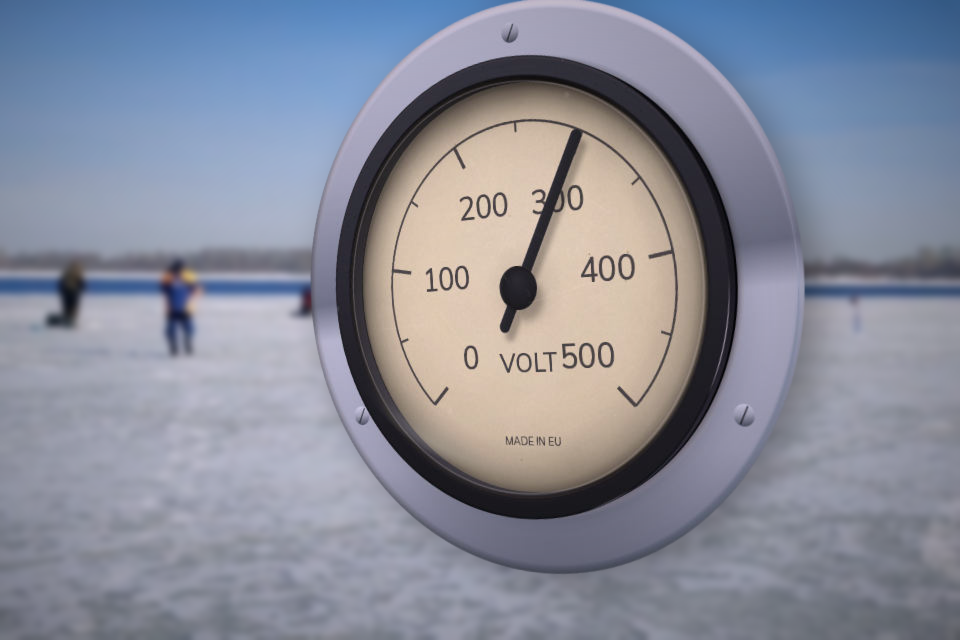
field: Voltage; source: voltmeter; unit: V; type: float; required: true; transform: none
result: 300 V
